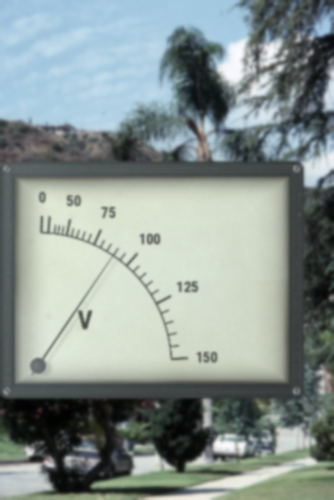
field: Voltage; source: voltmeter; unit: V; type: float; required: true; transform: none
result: 90 V
